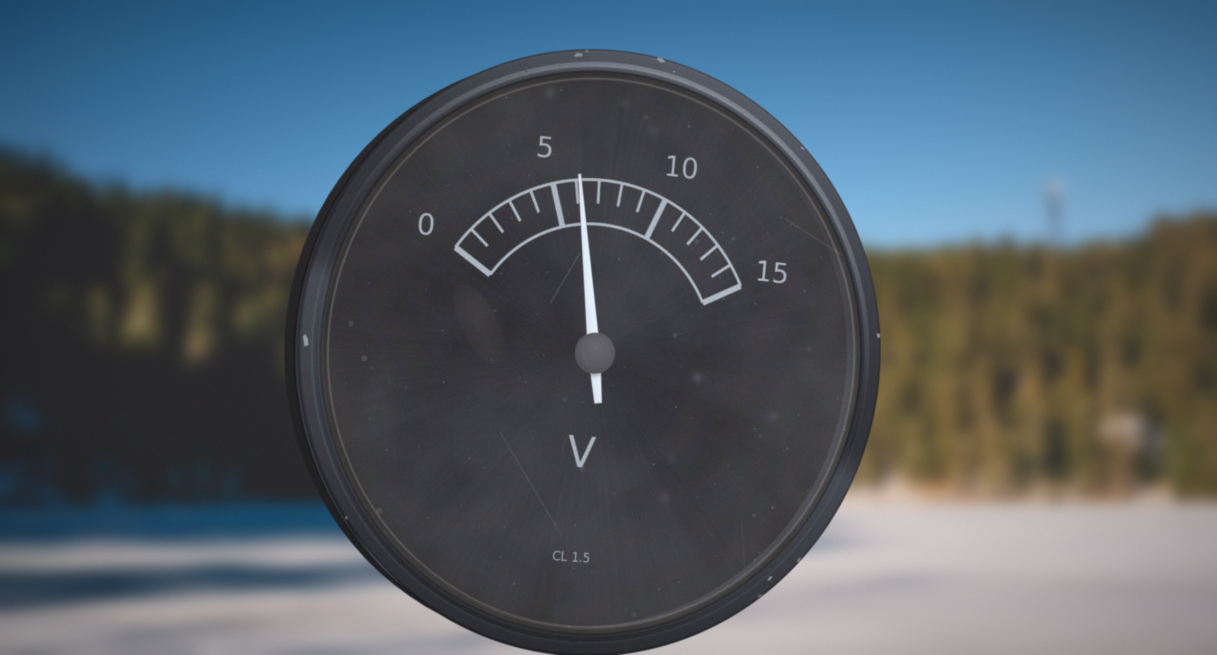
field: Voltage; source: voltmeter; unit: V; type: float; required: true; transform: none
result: 6 V
